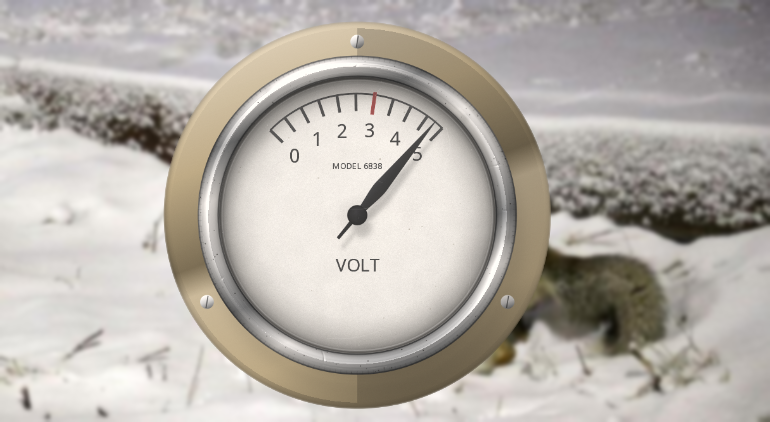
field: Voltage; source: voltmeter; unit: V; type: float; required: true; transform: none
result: 4.75 V
